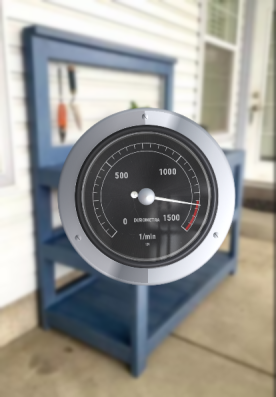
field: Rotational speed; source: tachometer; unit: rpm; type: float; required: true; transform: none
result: 1325 rpm
